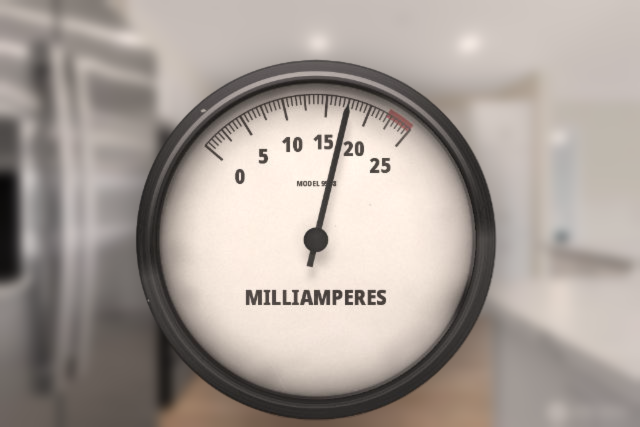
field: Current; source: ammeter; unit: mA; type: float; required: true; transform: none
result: 17.5 mA
